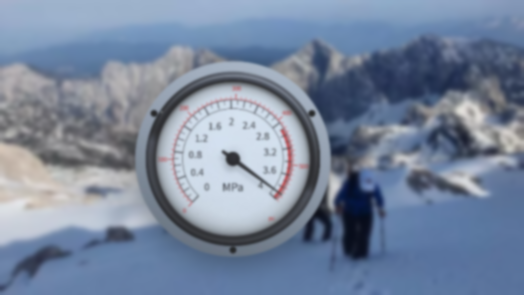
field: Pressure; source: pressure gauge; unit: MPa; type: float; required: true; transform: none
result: 3.9 MPa
